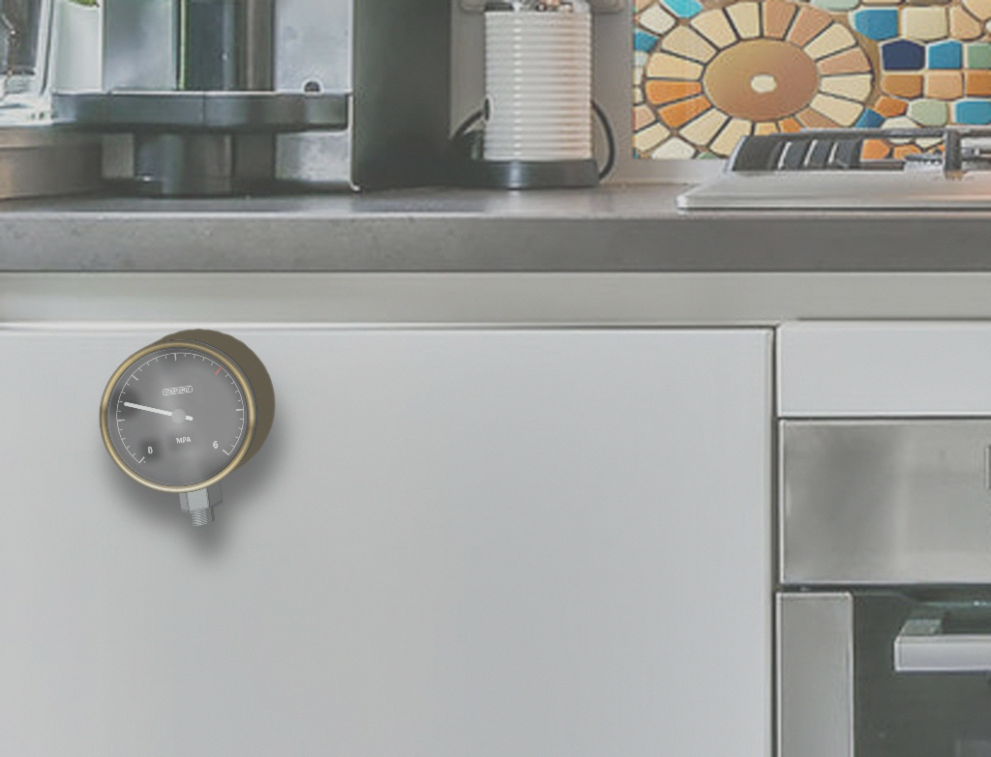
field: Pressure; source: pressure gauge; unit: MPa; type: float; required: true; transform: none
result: 1.4 MPa
